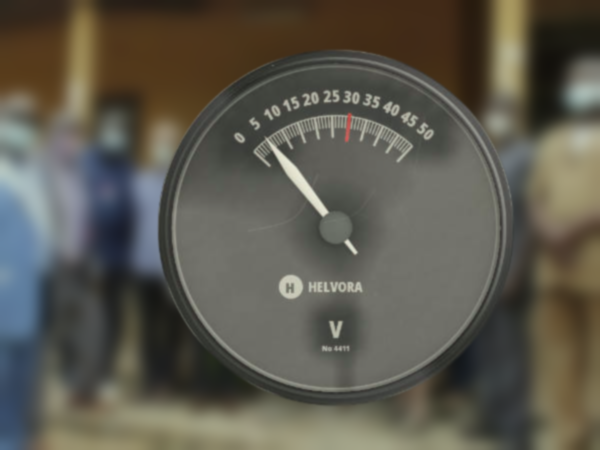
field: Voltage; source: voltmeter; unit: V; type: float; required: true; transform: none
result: 5 V
